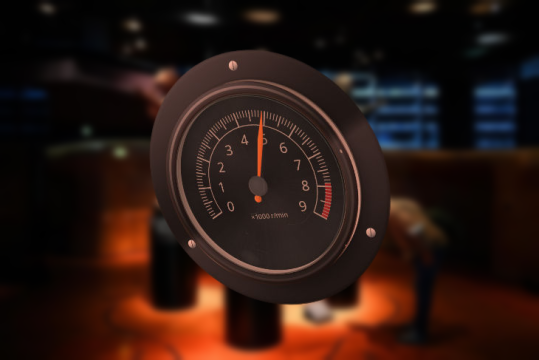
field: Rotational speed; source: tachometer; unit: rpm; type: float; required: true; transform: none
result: 5000 rpm
